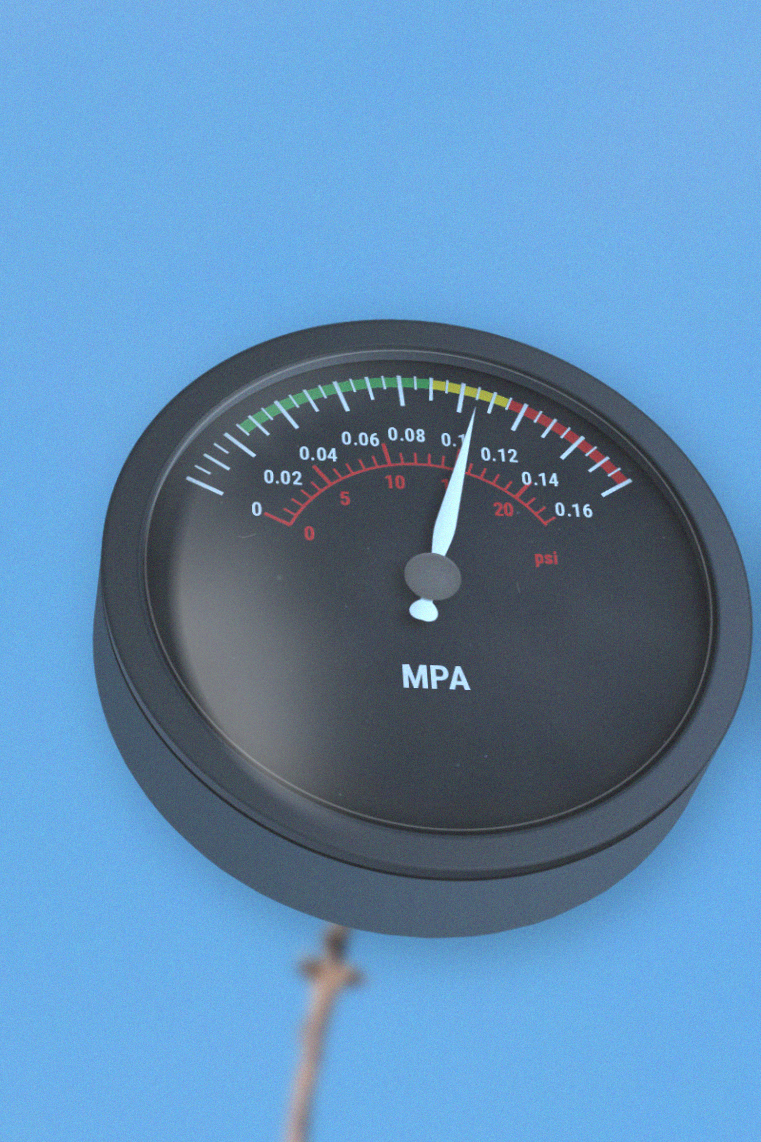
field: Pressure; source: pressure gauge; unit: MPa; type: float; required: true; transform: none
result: 0.105 MPa
